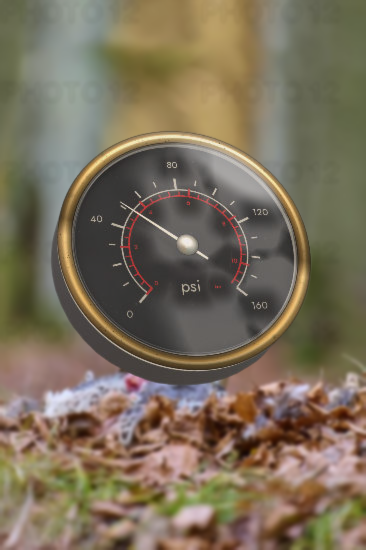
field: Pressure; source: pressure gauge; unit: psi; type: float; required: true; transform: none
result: 50 psi
